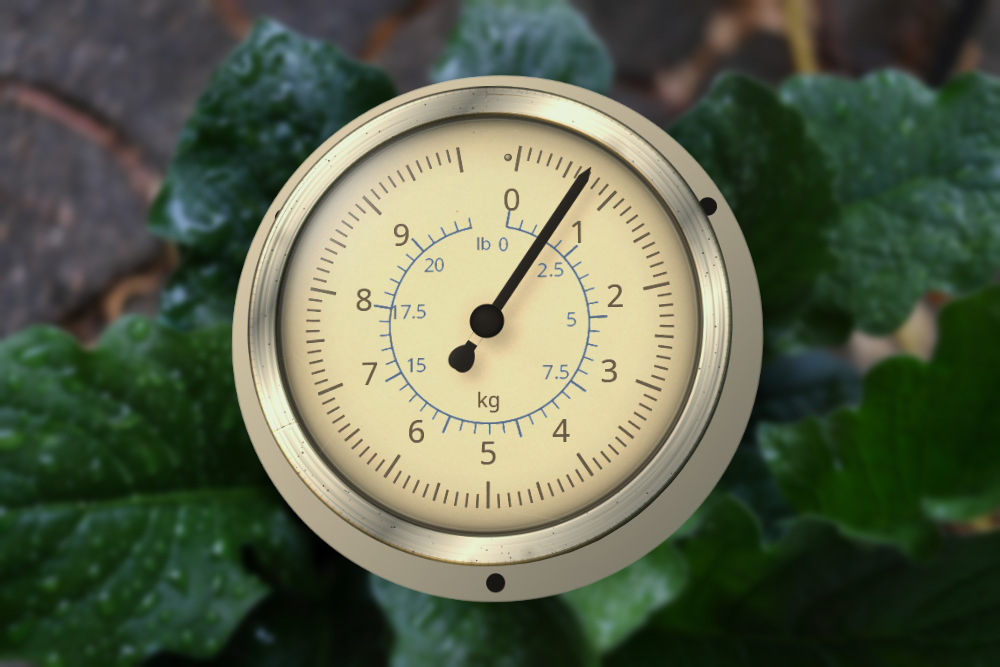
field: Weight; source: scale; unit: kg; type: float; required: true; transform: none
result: 0.7 kg
